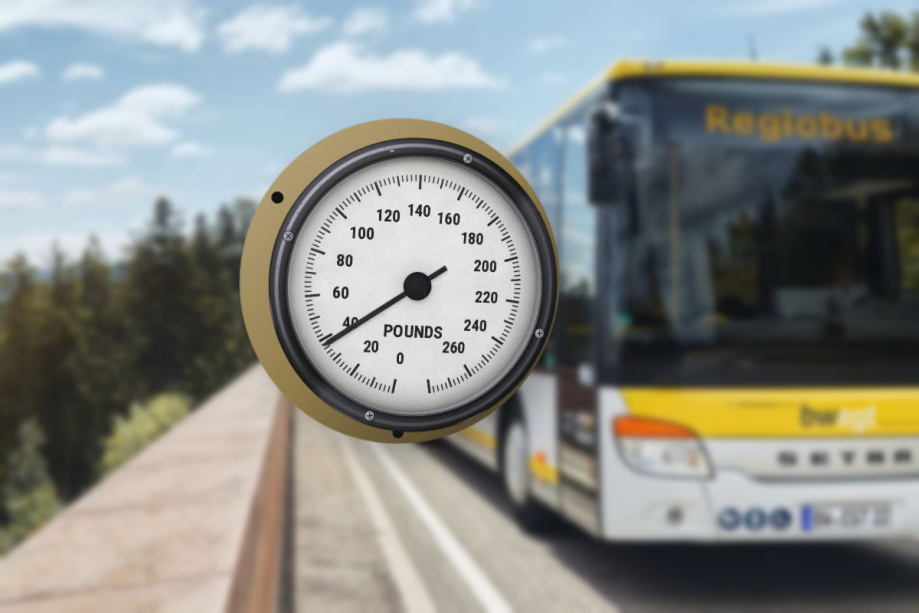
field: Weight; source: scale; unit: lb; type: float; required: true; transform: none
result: 38 lb
